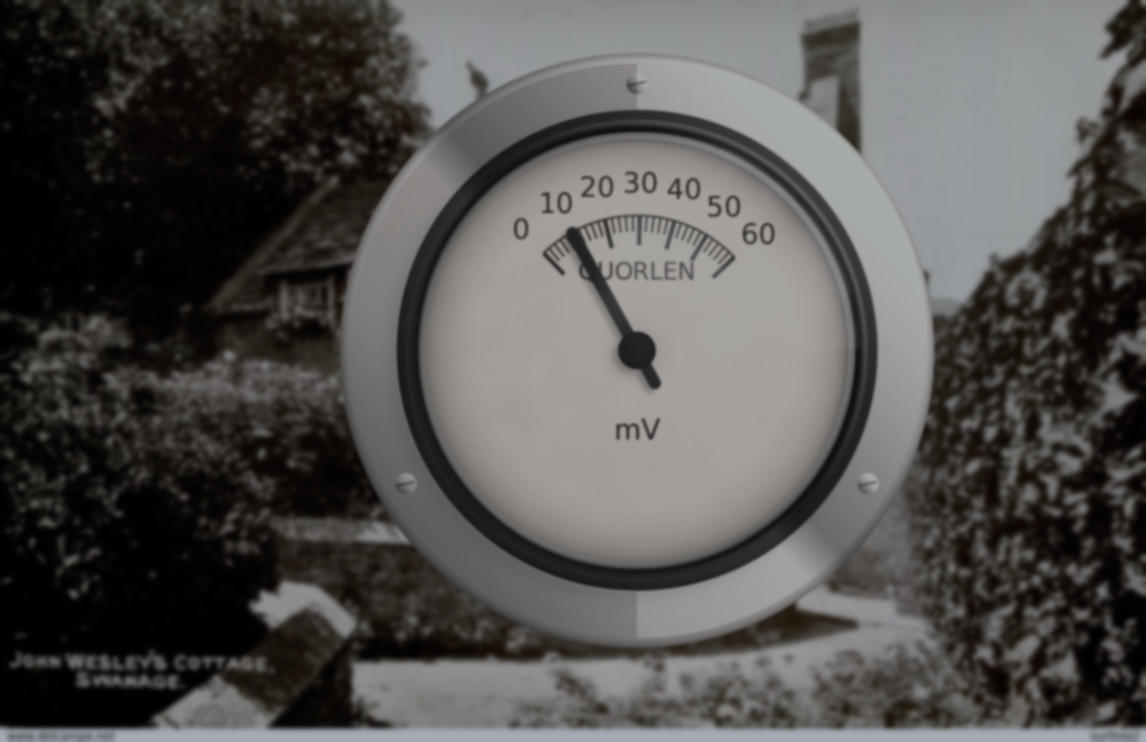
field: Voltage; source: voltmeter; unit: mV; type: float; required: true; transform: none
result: 10 mV
